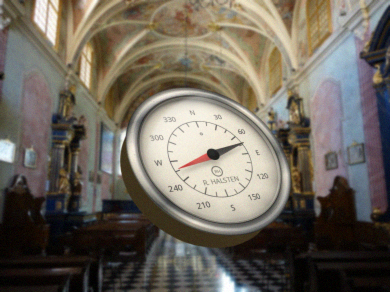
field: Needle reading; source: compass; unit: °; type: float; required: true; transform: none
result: 255 °
